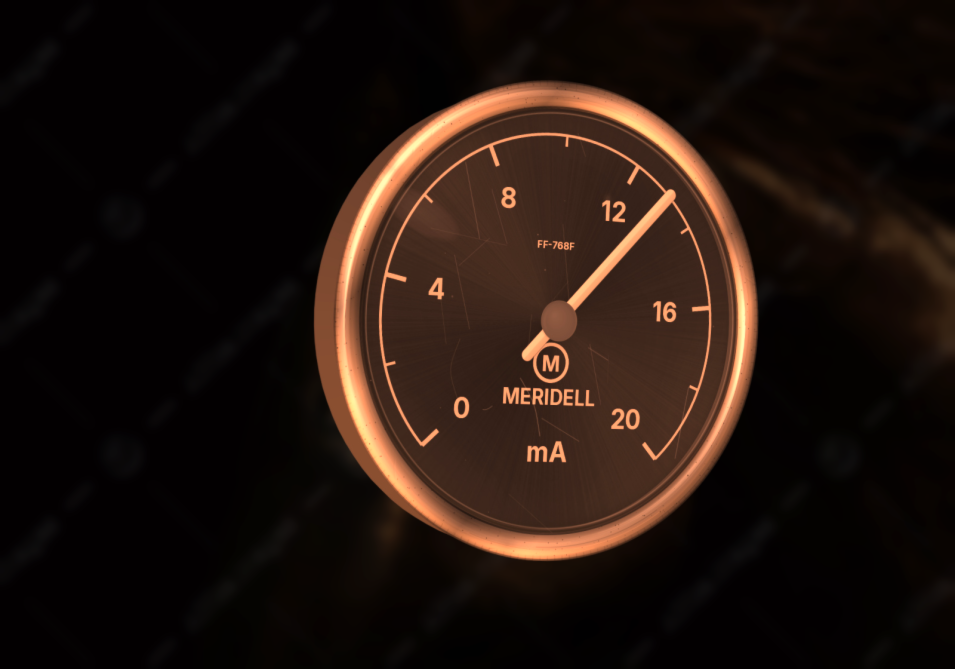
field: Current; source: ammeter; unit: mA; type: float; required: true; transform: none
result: 13 mA
